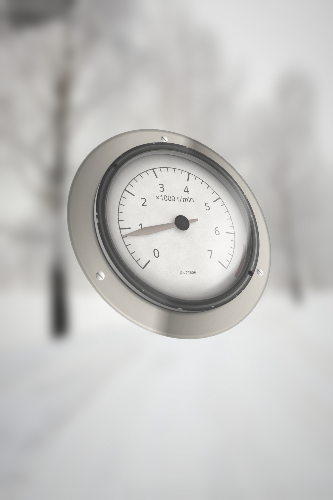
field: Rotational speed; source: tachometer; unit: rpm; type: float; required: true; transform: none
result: 800 rpm
